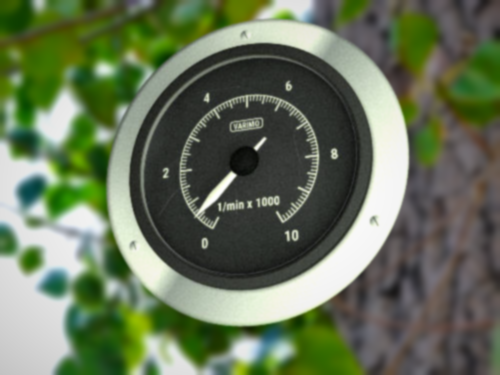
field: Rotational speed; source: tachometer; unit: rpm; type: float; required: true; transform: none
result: 500 rpm
